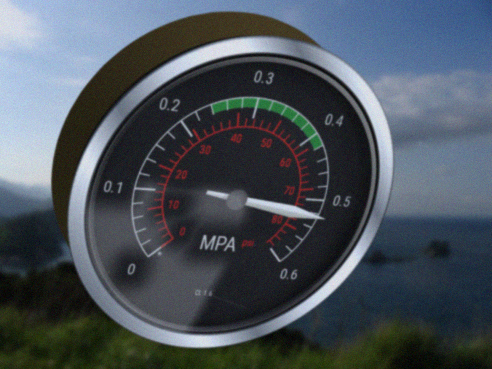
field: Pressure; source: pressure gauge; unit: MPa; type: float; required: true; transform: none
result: 0.52 MPa
